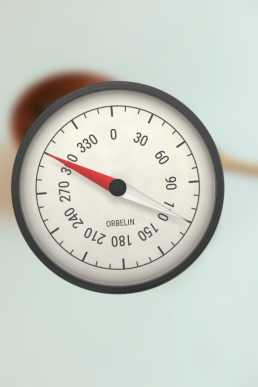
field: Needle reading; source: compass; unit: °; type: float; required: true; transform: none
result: 300 °
